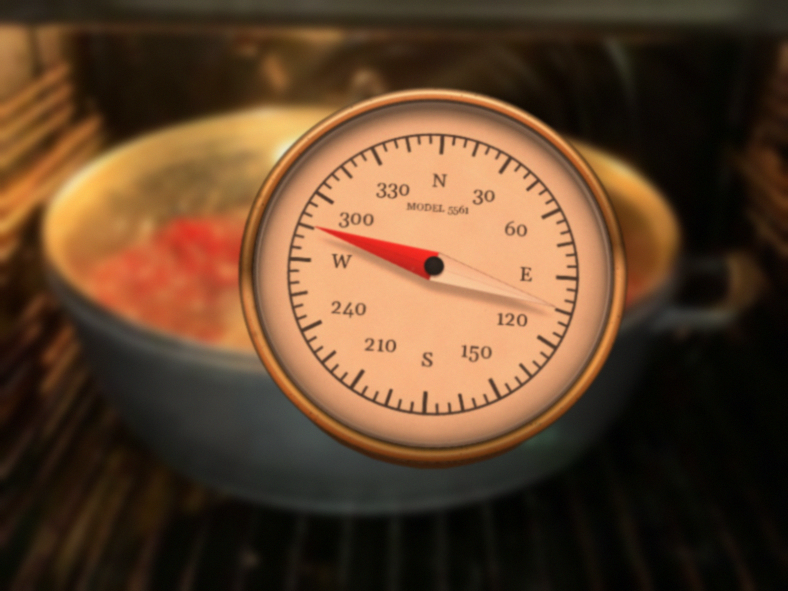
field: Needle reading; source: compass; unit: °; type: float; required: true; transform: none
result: 285 °
